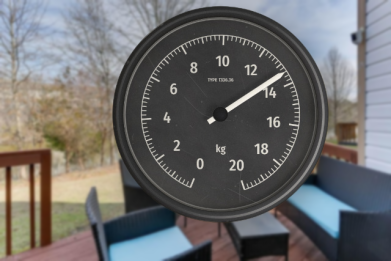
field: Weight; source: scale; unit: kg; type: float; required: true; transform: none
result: 13.4 kg
